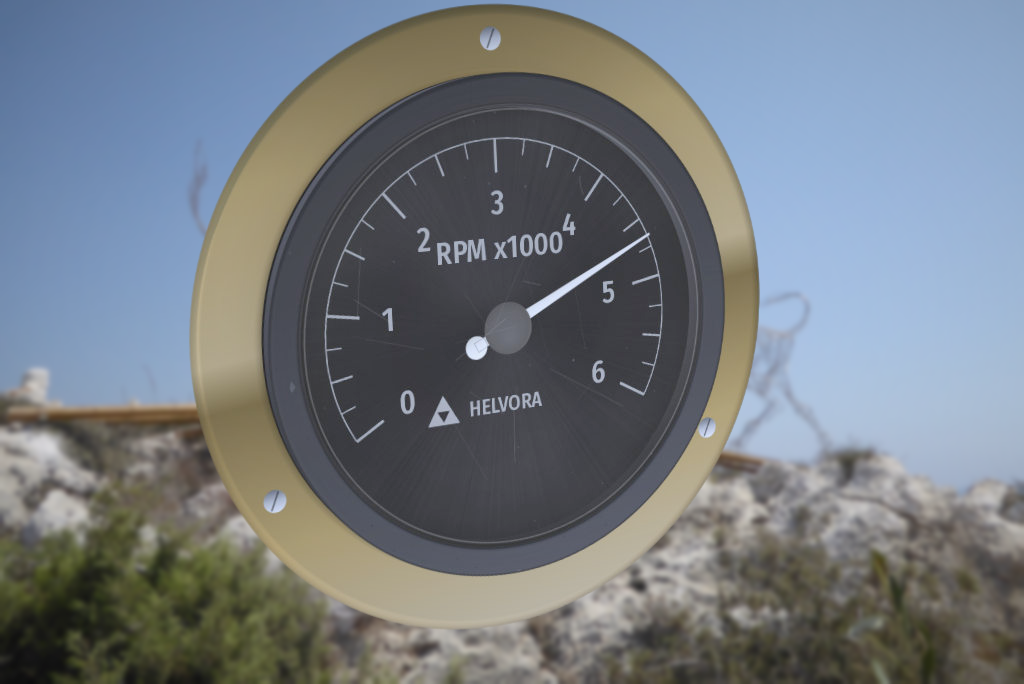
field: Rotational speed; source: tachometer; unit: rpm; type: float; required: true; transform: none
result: 4625 rpm
